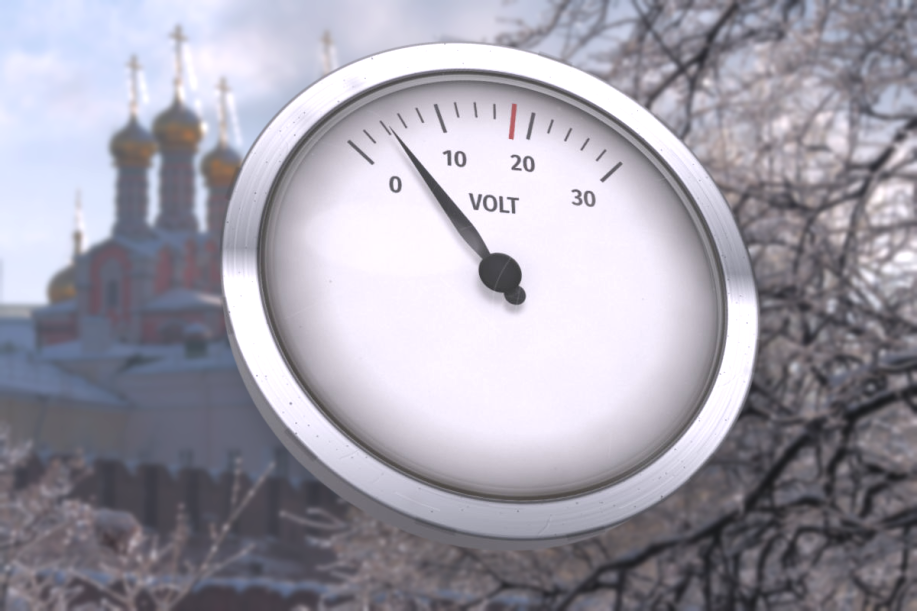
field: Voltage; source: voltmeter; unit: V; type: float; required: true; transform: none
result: 4 V
